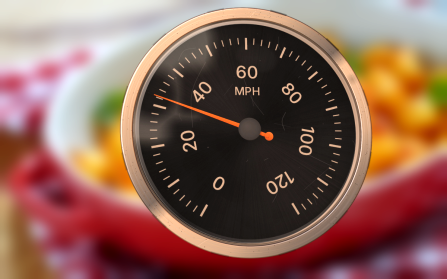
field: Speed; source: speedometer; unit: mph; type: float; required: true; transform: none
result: 32 mph
